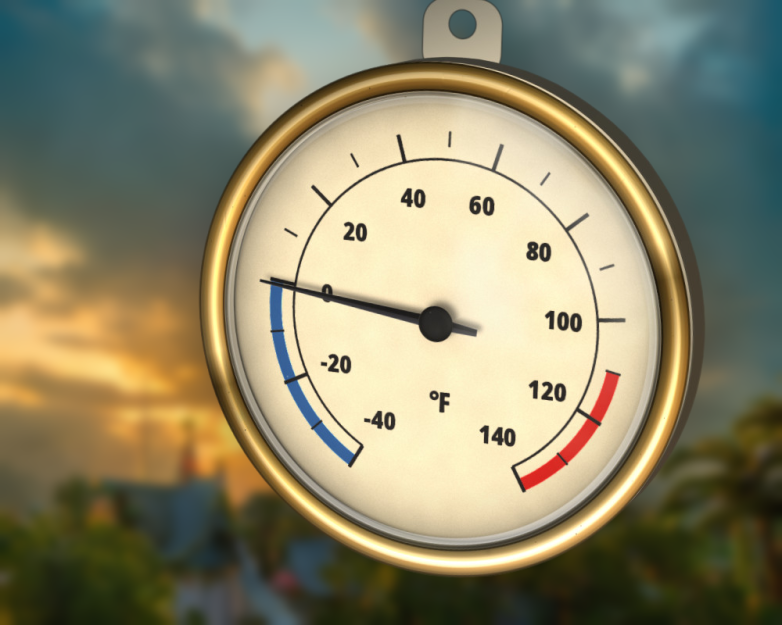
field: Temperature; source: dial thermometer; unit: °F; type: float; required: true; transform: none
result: 0 °F
